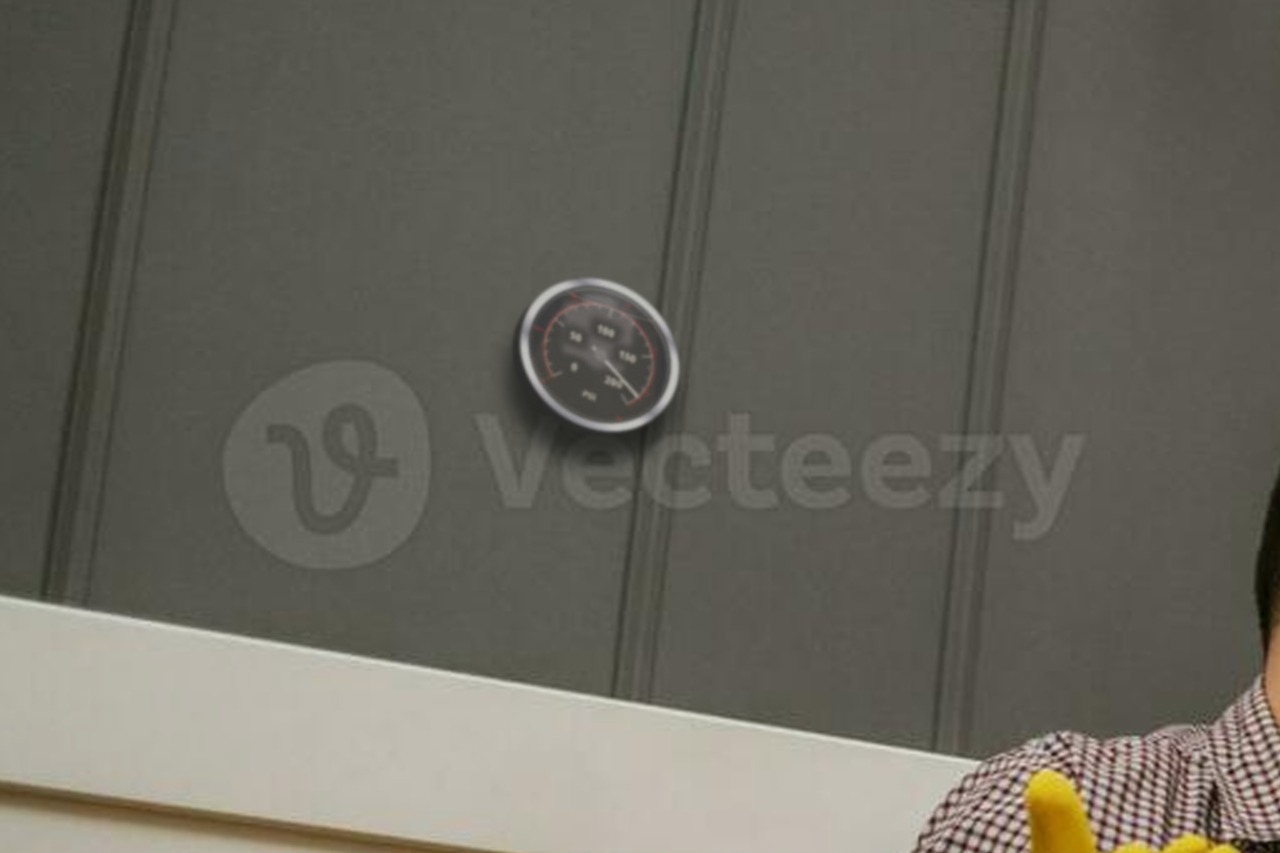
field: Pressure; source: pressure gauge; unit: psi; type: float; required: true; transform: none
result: 190 psi
